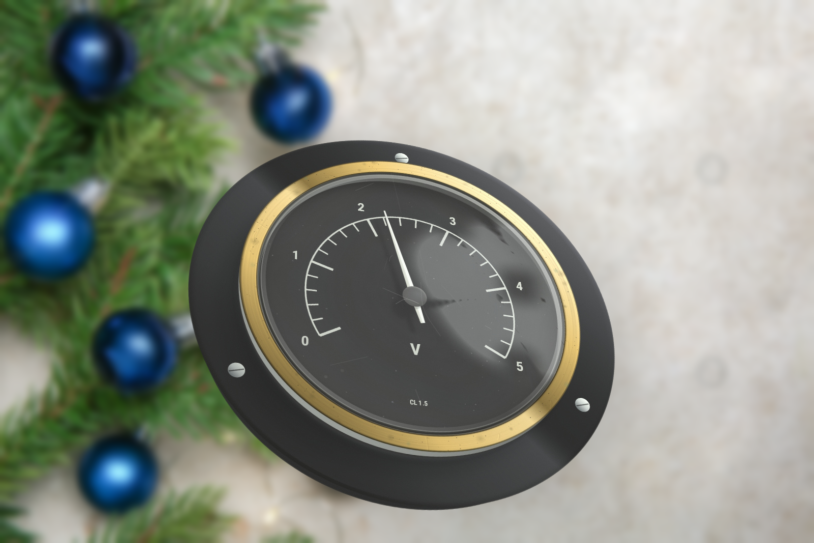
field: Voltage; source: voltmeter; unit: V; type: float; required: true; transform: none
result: 2.2 V
